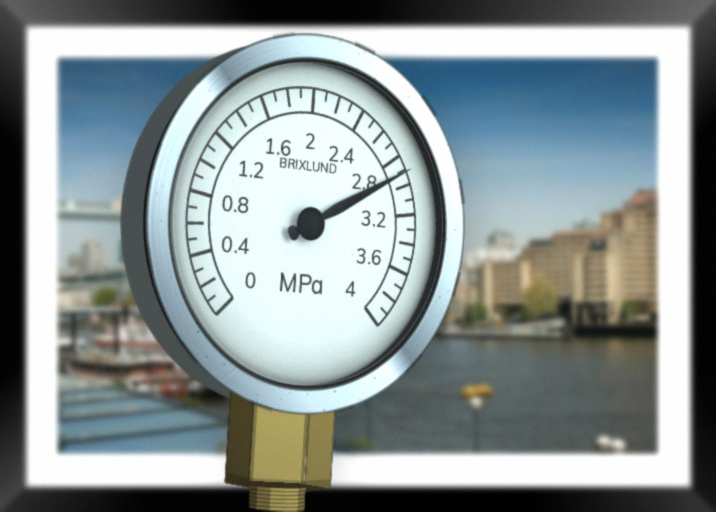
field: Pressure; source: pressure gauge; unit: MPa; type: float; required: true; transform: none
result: 2.9 MPa
